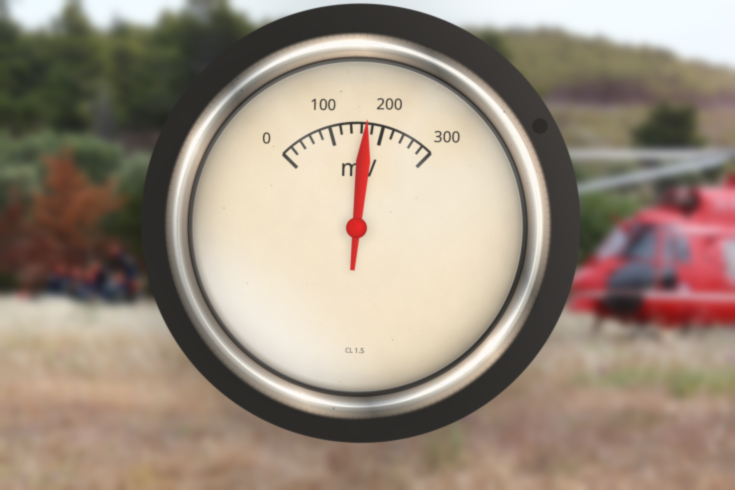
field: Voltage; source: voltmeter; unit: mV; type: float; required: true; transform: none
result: 170 mV
